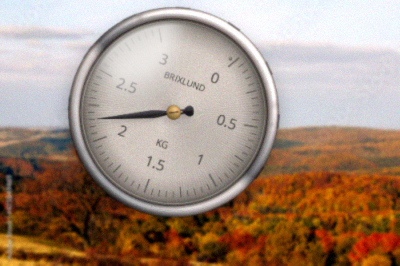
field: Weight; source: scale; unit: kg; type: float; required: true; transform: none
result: 2.15 kg
